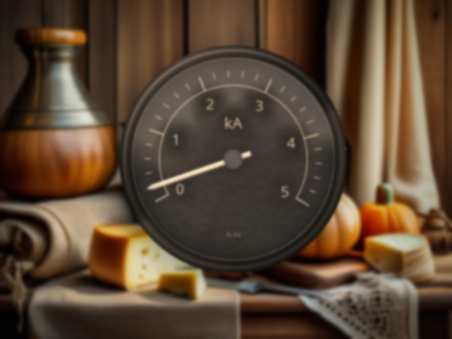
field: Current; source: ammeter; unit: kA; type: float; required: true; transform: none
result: 0.2 kA
